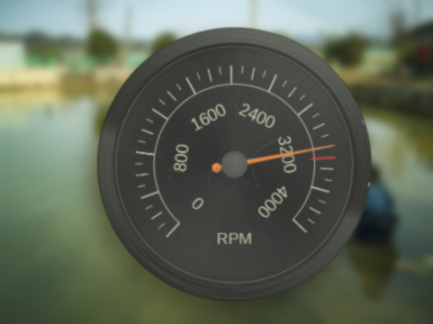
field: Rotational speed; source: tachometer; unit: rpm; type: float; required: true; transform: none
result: 3200 rpm
